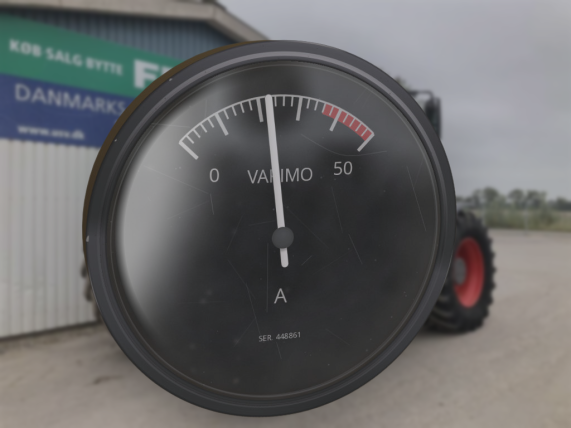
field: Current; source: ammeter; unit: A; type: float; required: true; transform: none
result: 22 A
